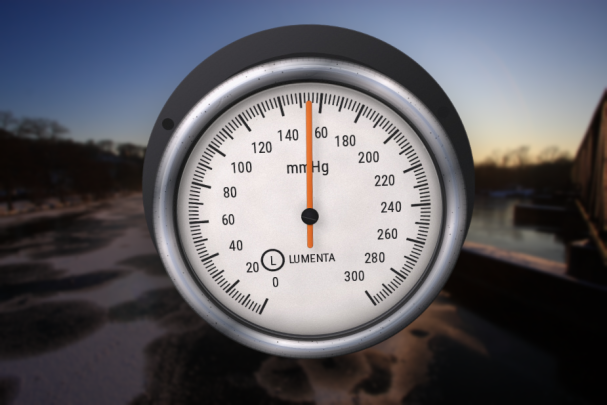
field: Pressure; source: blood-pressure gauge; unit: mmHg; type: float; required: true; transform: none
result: 154 mmHg
